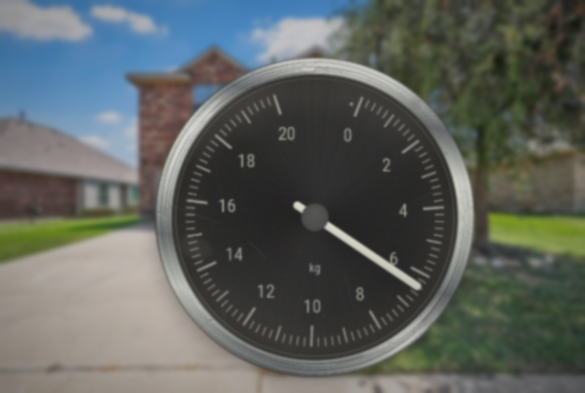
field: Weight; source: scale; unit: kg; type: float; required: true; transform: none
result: 6.4 kg
